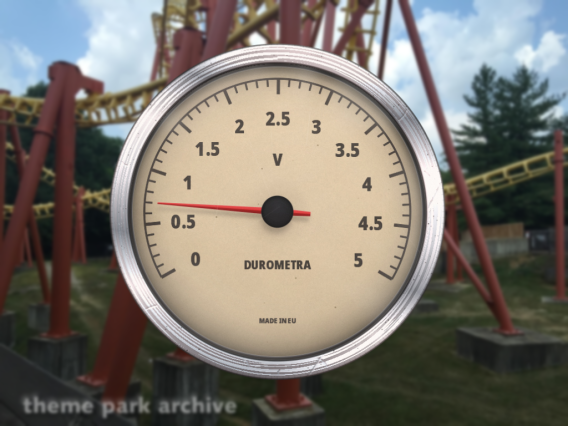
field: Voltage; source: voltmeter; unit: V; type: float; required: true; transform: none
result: 0.7 V
